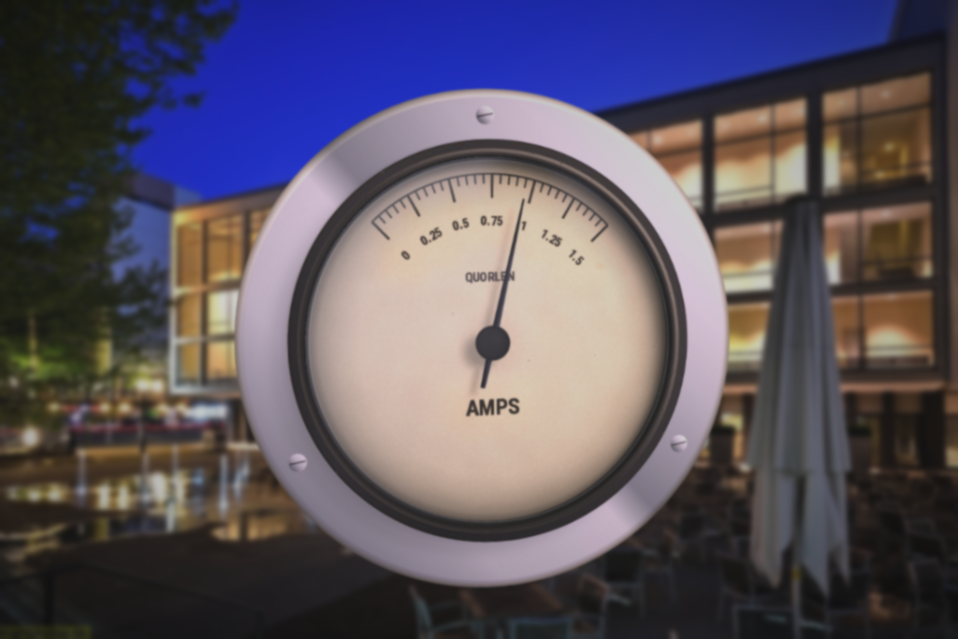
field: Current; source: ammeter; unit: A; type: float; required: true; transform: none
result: 0.95 A
